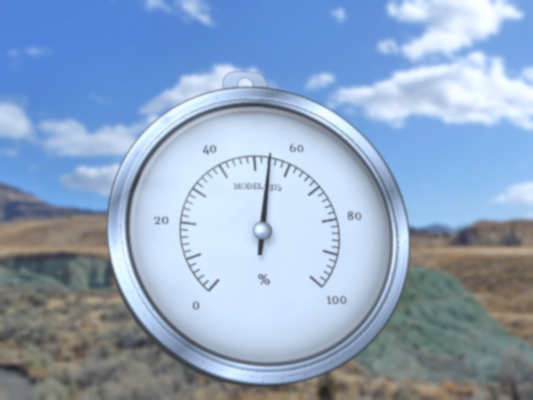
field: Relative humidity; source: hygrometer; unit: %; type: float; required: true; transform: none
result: 54 %
